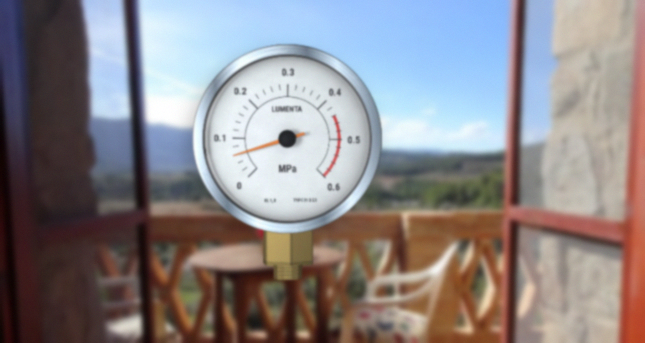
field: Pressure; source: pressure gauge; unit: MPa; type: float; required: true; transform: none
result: 0.06 MPa
